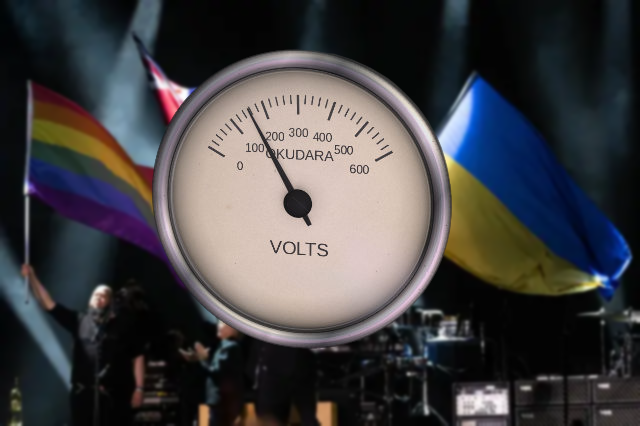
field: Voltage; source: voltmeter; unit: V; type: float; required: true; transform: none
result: 160 V
